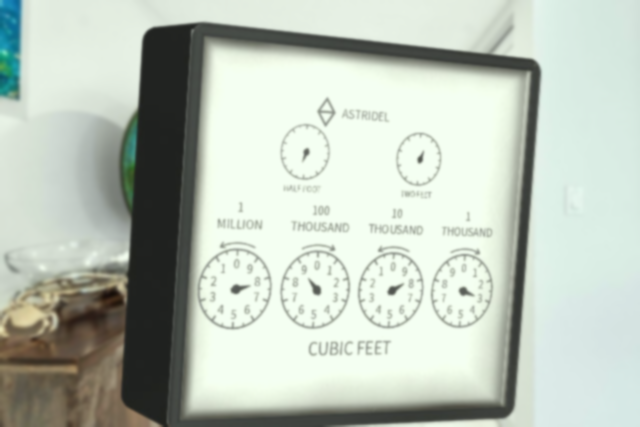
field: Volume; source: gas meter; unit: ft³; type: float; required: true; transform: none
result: 788300 ft³
